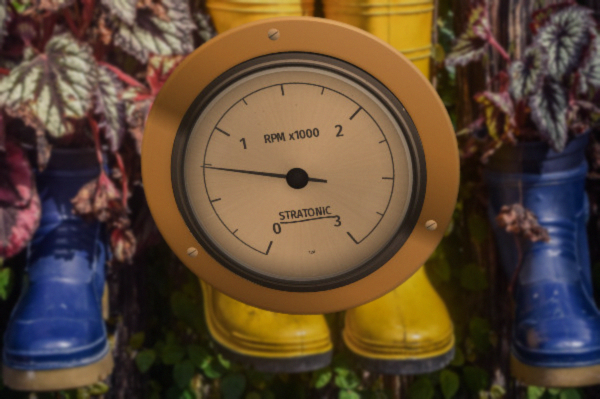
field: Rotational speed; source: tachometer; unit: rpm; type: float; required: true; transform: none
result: 750 rpm
